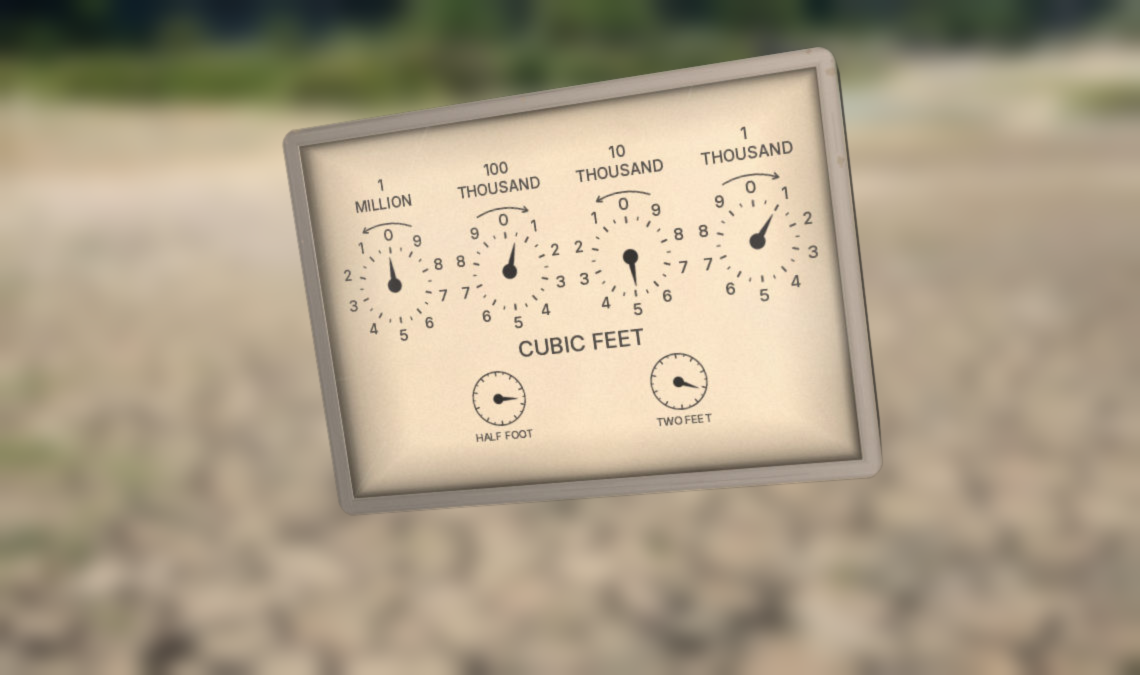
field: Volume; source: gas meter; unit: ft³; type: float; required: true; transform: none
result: 5100 ft³
